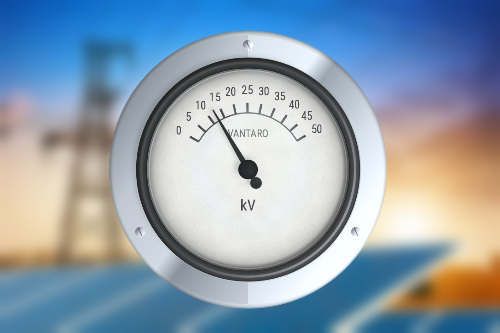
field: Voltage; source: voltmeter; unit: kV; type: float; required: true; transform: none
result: 12.5 kV
